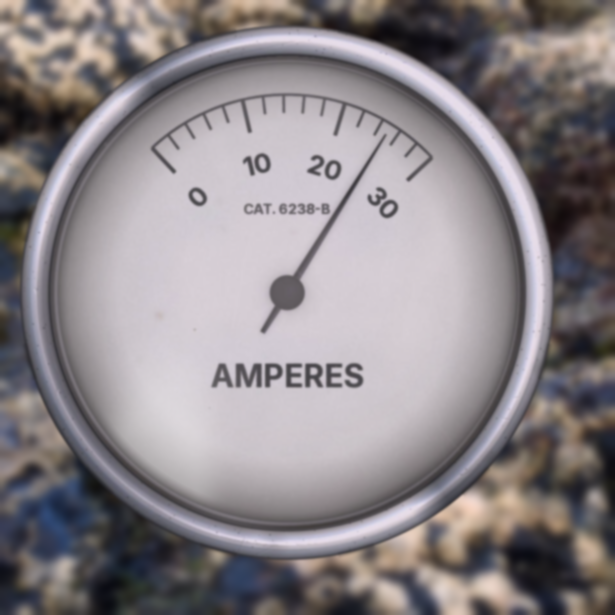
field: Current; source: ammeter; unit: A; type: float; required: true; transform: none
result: 25 A
